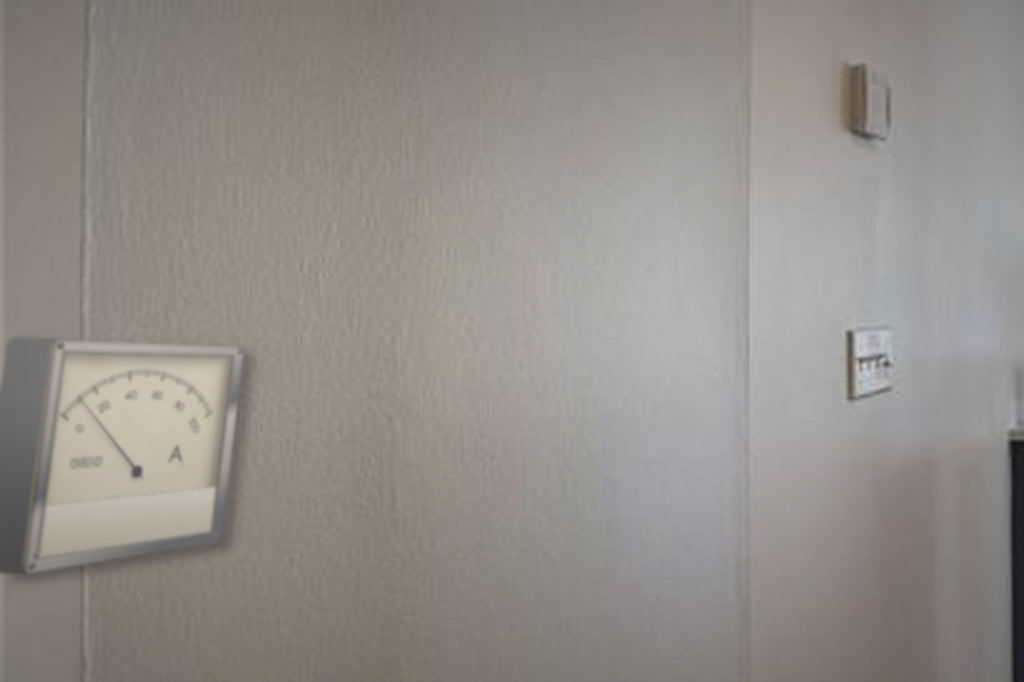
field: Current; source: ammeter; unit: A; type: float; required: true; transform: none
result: 10 A
